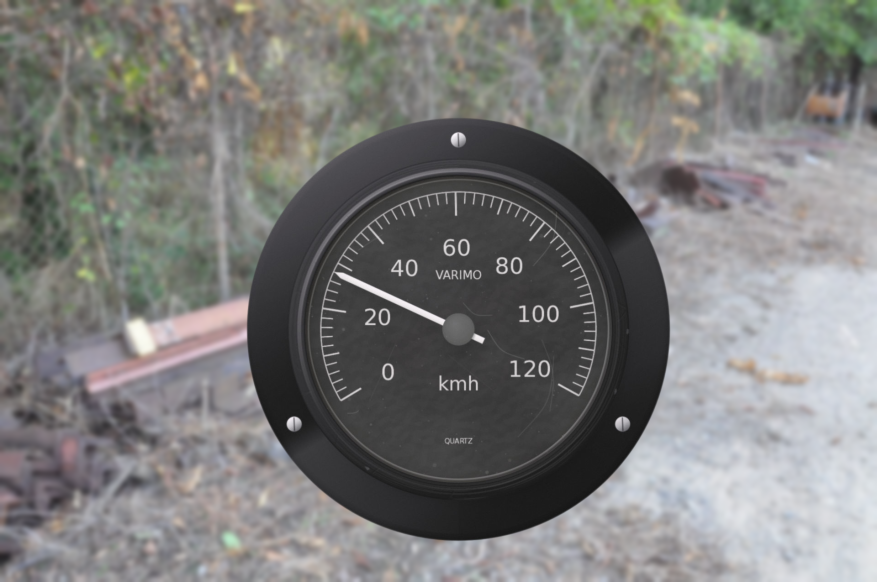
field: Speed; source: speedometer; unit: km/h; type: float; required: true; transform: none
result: 28 km/h
